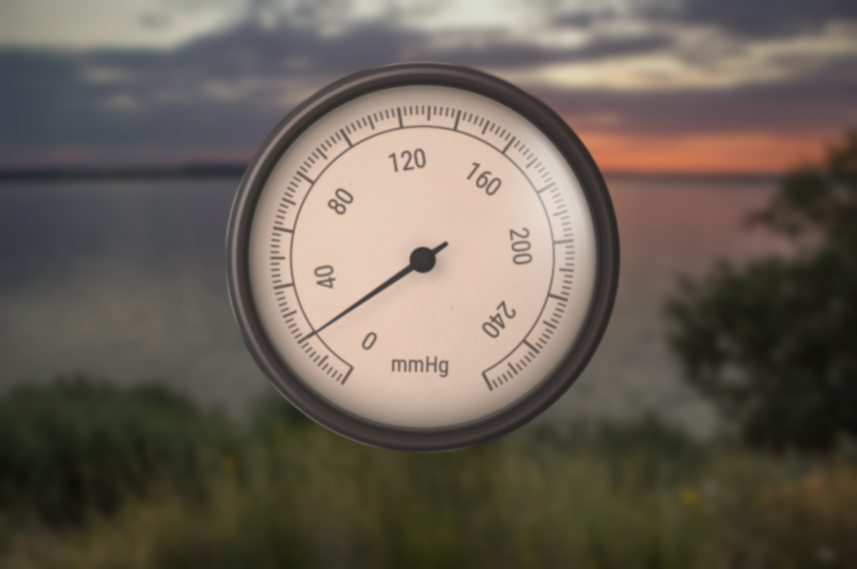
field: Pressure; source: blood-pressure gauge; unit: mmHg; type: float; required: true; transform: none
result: 20 mmHg
